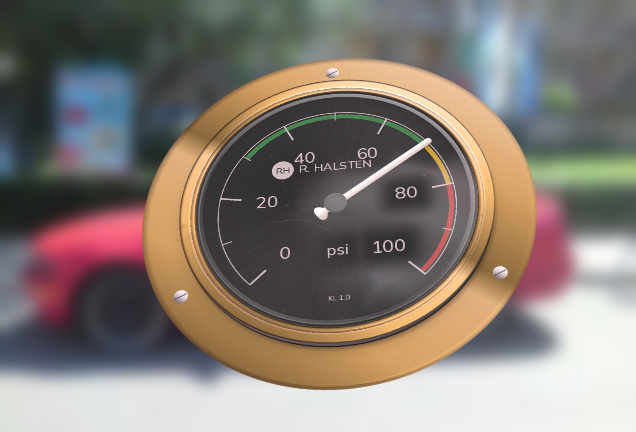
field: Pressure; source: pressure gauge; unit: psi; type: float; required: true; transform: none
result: 70 psi
